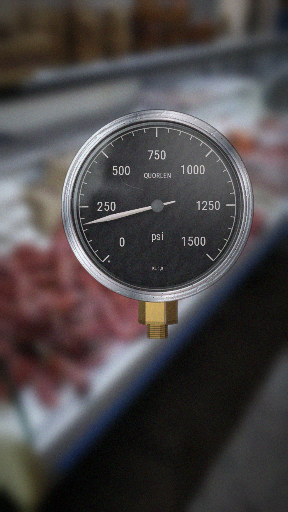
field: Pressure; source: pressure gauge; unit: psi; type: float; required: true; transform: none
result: 175 psi
